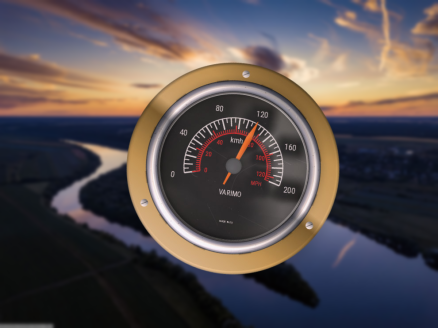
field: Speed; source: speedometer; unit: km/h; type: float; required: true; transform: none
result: 120 km/h
